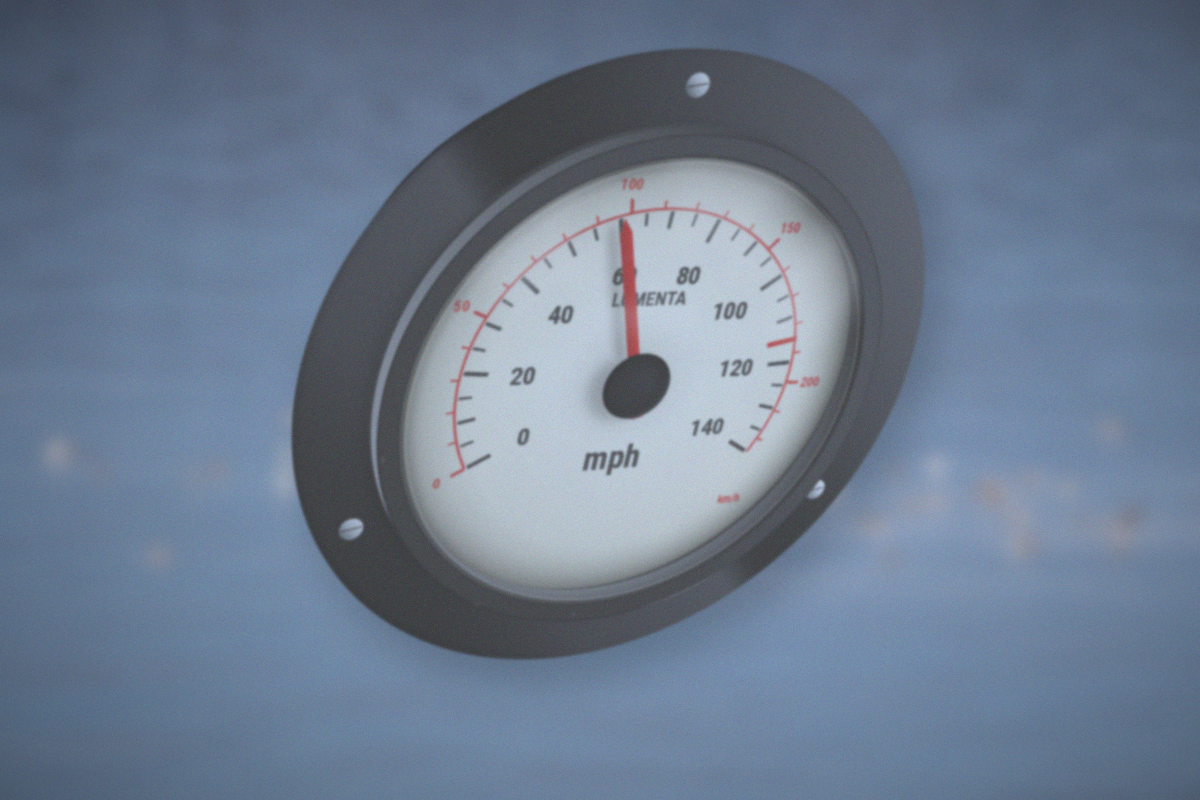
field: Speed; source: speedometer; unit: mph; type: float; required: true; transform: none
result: 60 mph
